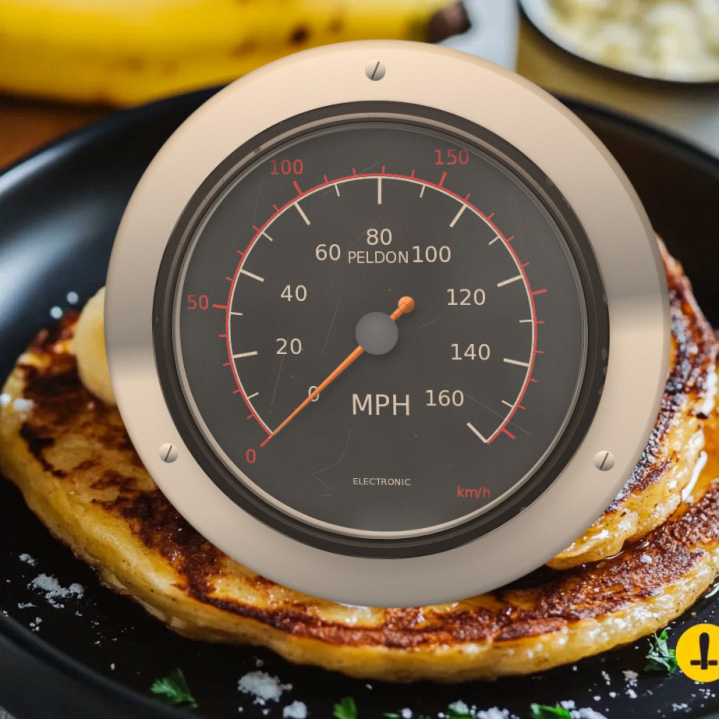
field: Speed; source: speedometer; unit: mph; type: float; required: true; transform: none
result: 0 mph
